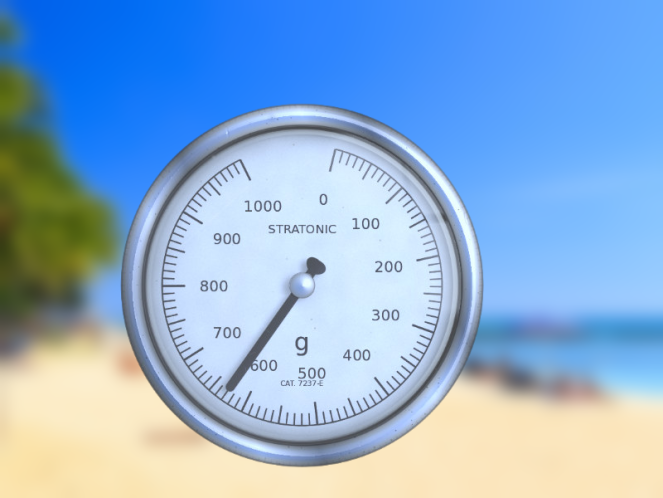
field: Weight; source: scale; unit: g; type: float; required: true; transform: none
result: 630 g
